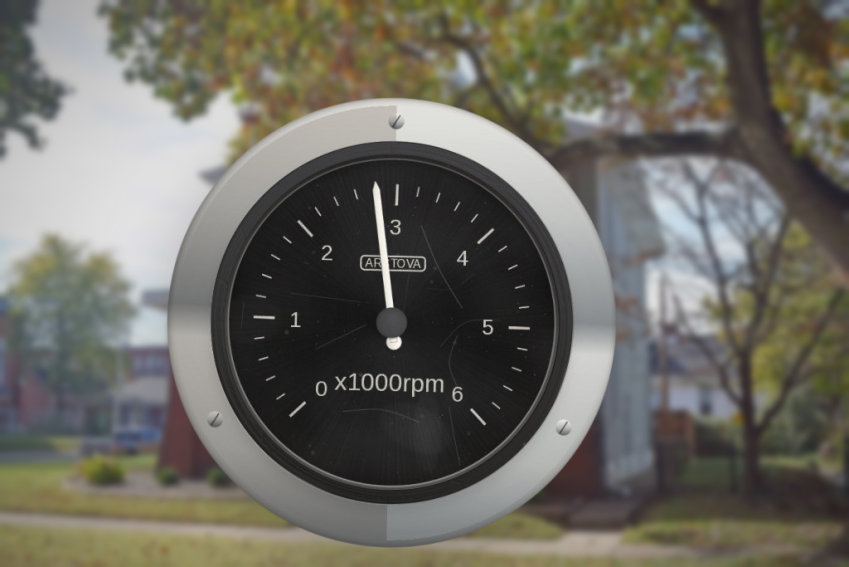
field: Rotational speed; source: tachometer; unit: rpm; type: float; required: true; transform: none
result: 2800 rpm
